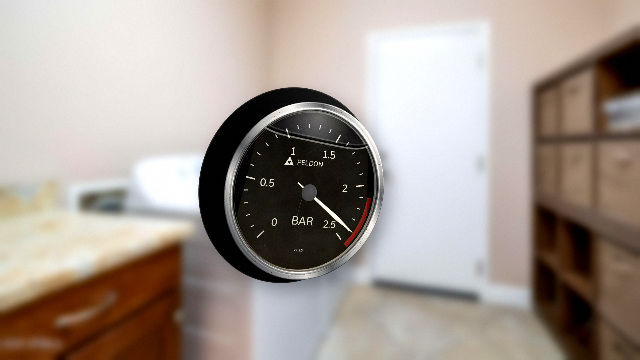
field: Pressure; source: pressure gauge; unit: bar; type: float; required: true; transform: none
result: 2.4 bar
